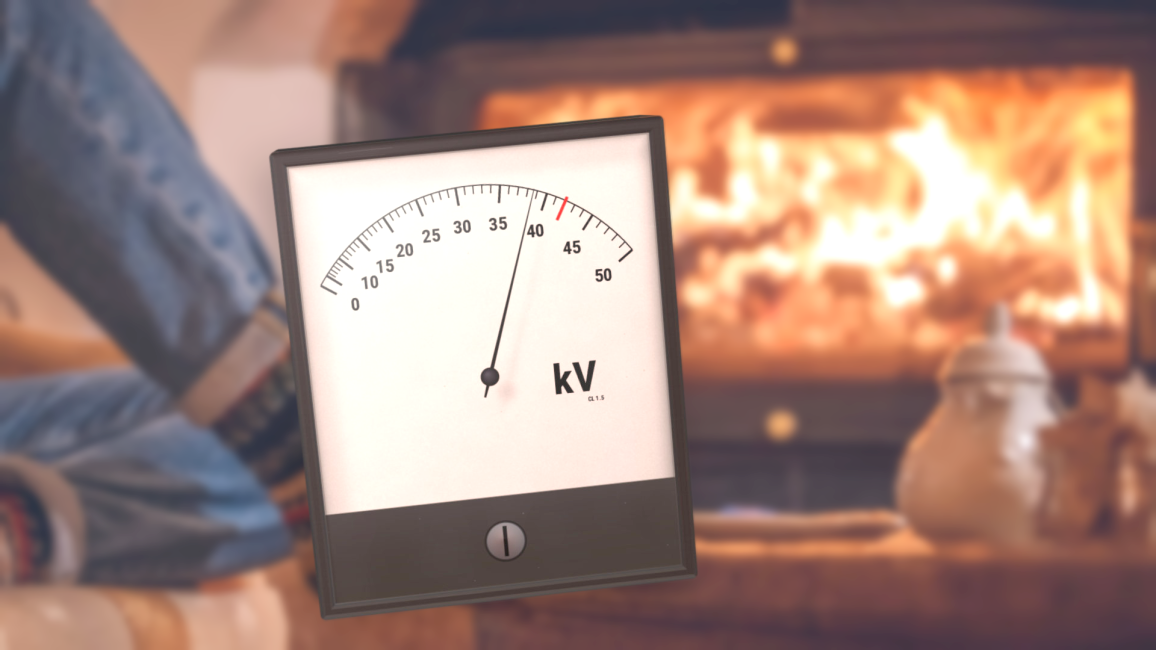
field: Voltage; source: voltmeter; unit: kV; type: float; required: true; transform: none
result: 38.5 kV
